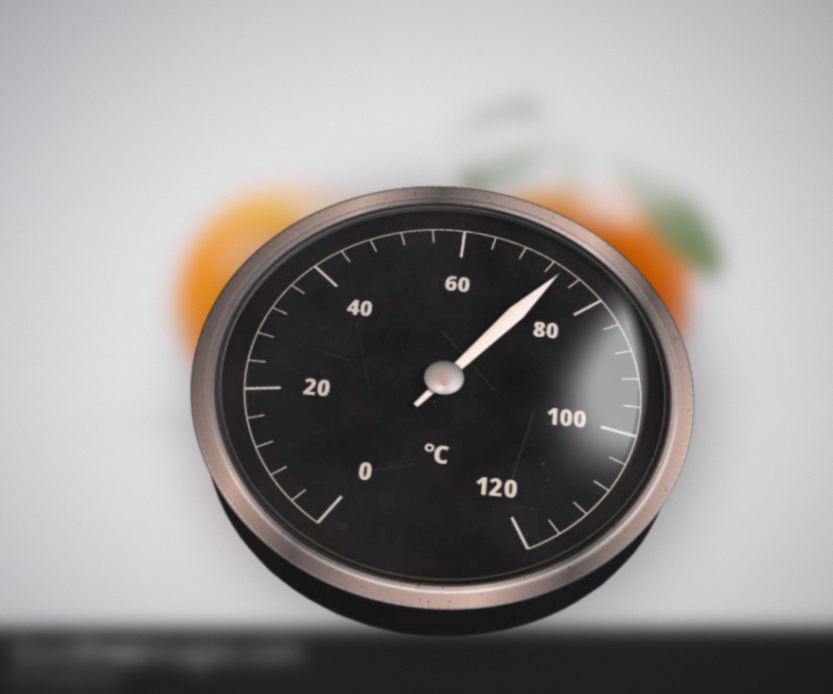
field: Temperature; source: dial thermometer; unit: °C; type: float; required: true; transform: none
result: 74 °C
